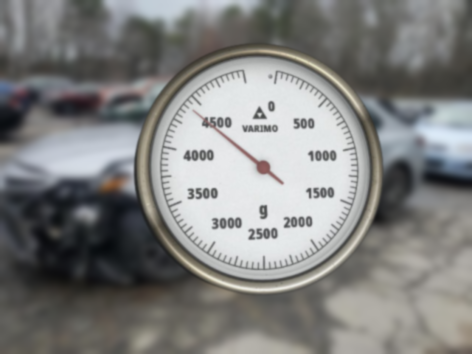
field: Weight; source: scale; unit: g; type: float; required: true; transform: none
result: 4400 g
